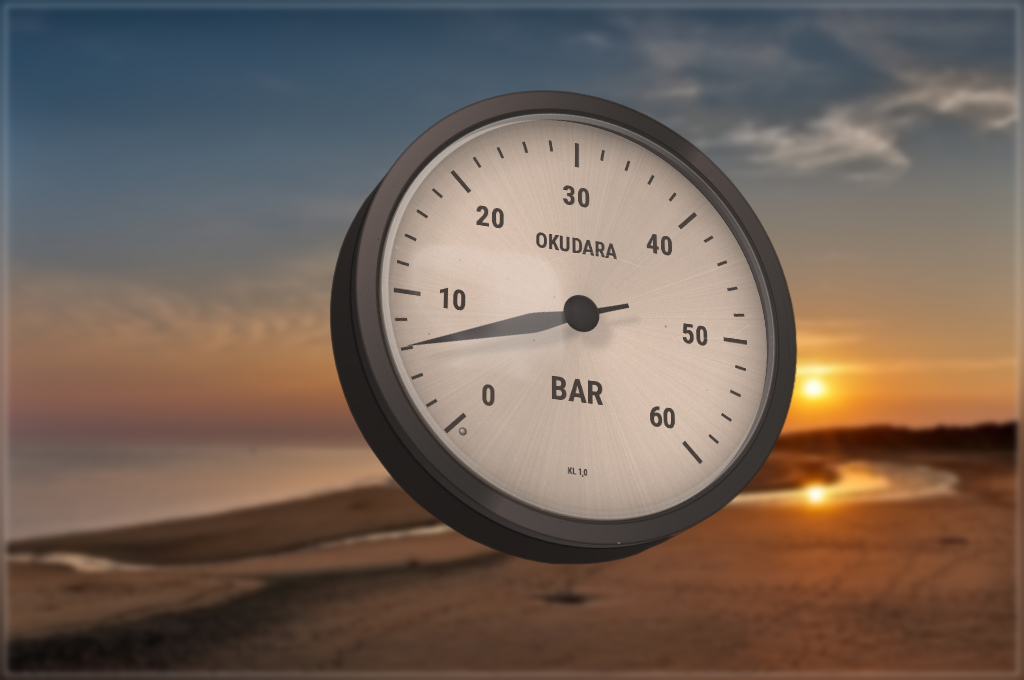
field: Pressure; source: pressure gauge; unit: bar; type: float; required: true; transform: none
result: 6 bar
